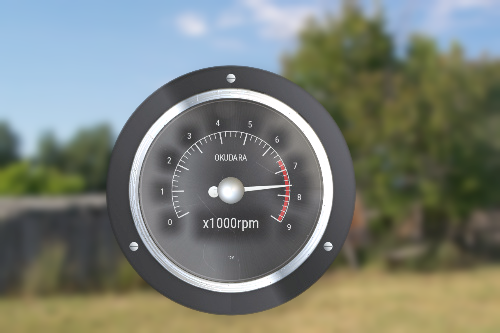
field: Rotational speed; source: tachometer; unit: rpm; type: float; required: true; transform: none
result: 7600 rpm
